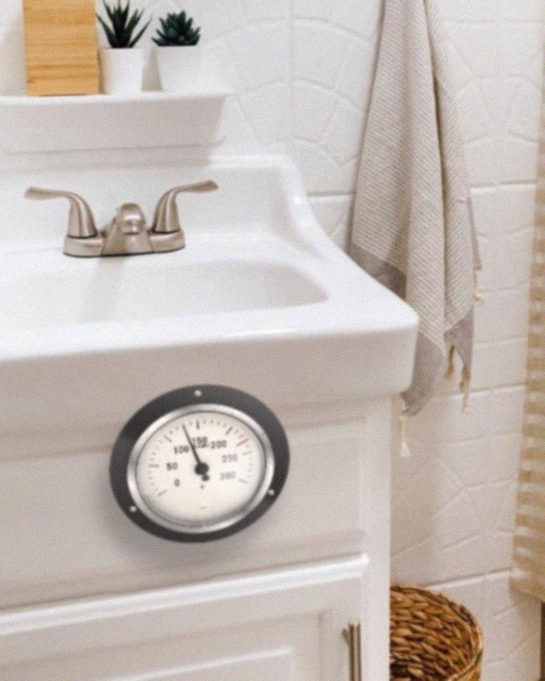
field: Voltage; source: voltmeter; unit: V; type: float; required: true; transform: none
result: 130 V
